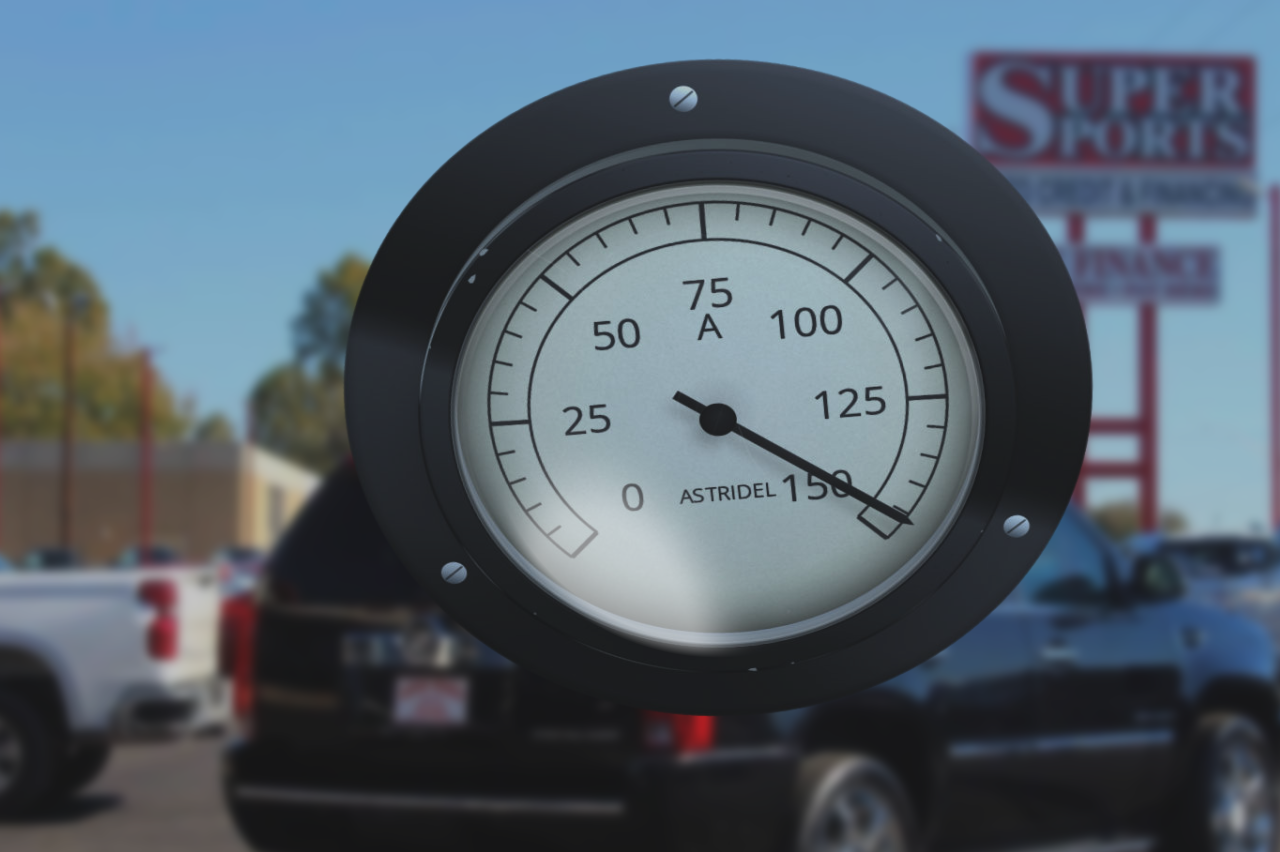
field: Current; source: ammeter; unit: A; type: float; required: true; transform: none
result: 145 A
